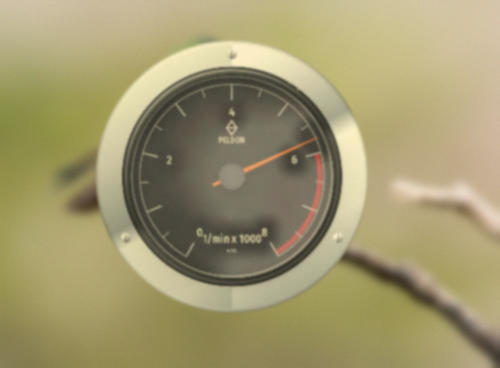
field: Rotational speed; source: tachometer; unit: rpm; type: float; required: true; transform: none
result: 5750 rpm
